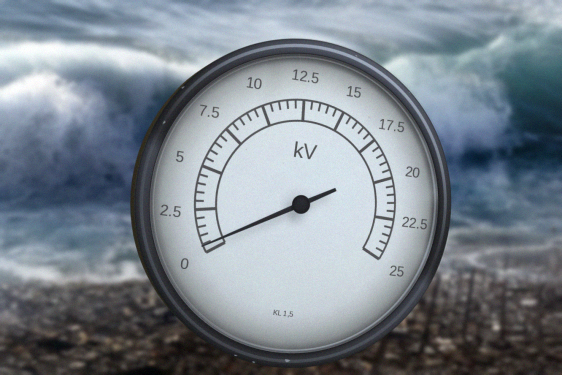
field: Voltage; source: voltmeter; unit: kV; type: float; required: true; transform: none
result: 0.5 kV
